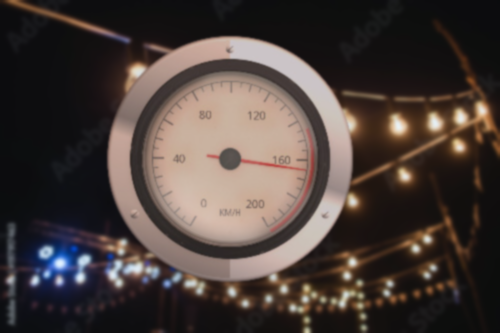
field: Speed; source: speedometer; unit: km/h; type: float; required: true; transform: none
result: 165 km/h
